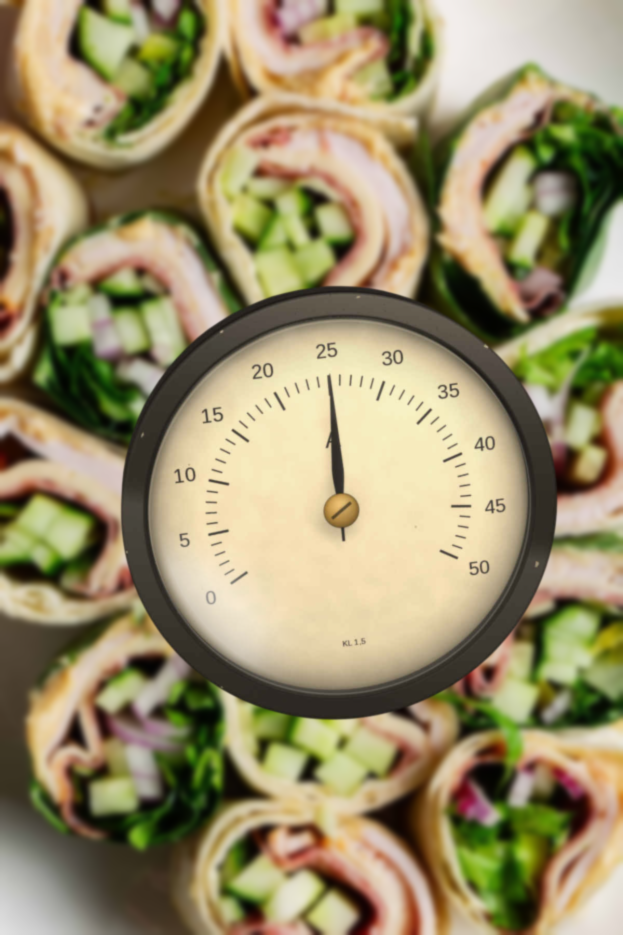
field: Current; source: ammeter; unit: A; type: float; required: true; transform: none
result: 25 A
